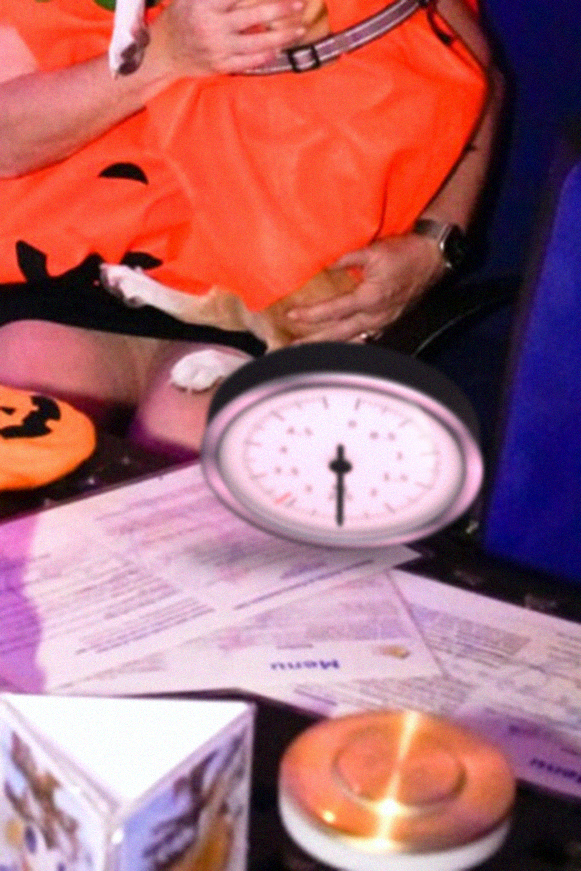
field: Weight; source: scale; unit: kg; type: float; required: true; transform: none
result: 2.5 kg
